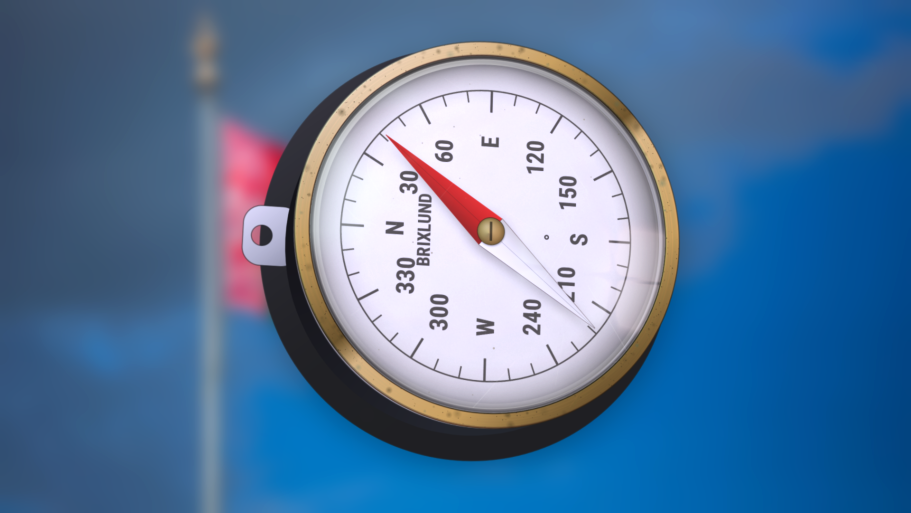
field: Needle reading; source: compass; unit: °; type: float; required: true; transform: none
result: 40 °
